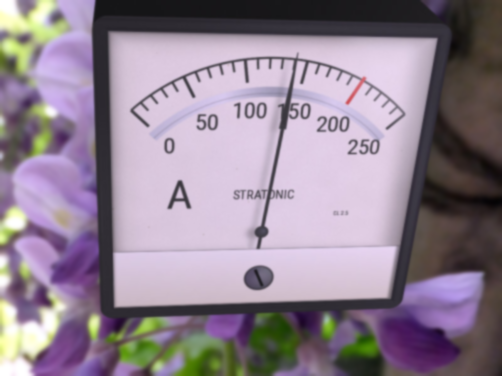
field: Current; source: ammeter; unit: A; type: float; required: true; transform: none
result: 140 A
